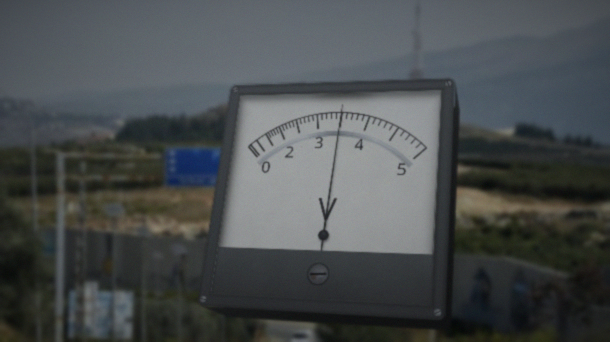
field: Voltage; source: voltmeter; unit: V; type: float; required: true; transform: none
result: 3.5 V
